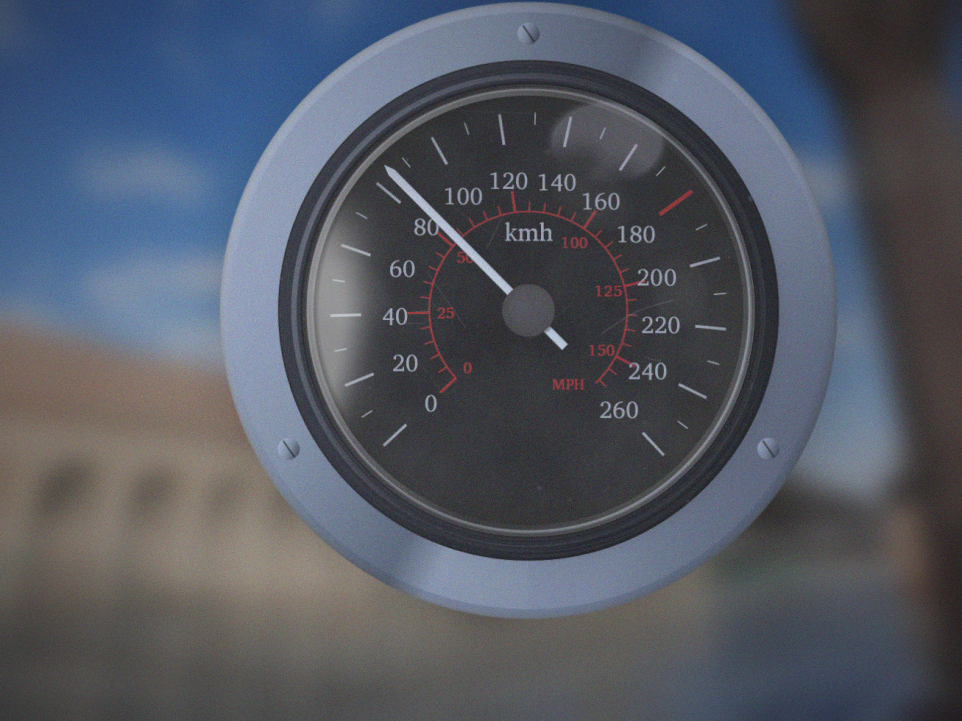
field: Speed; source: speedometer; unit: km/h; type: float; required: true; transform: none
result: 85 km/h
